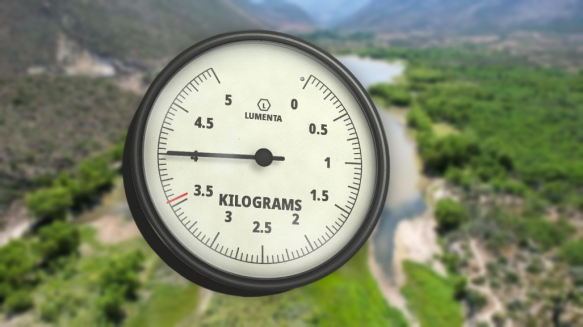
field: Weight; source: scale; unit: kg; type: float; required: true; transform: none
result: 4 kg
